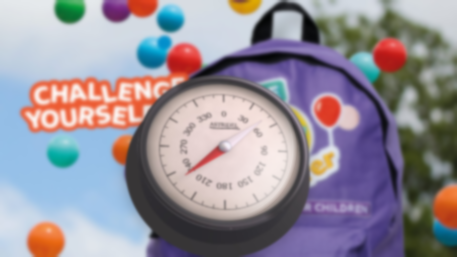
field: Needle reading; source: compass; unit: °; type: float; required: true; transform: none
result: 230 °
